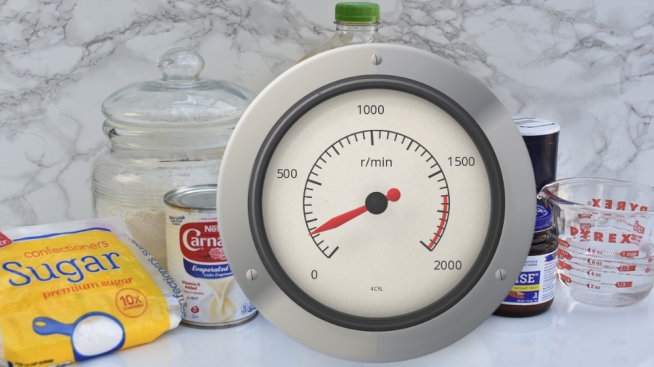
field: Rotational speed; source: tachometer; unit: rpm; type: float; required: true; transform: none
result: 175 rpm
